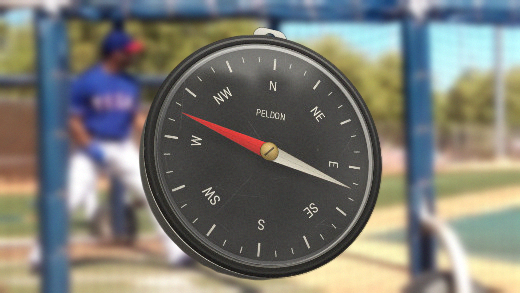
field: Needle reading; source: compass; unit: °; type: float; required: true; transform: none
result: 285 °
